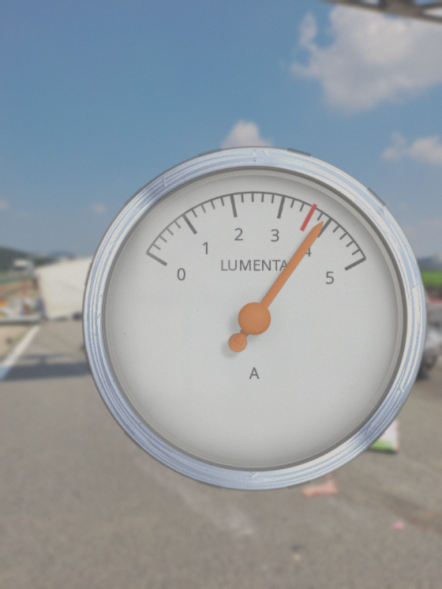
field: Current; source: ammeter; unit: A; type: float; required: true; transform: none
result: 3.9 A
